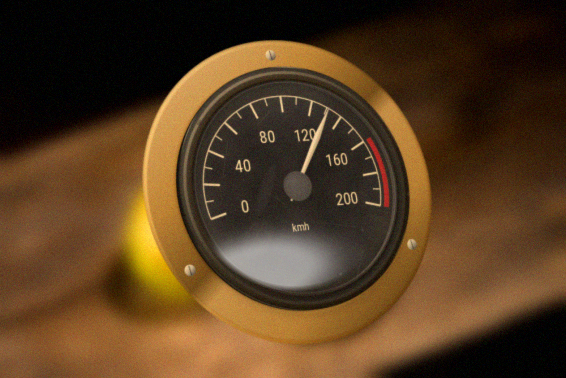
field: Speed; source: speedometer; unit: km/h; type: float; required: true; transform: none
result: 130 km/h
